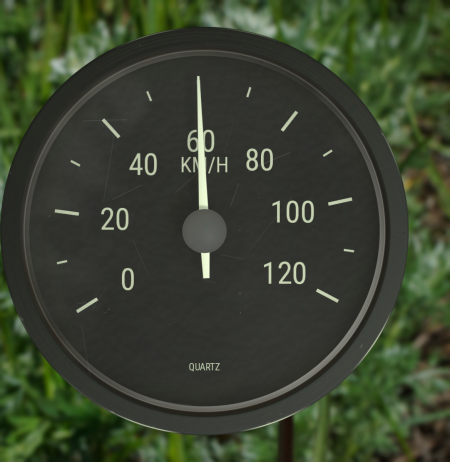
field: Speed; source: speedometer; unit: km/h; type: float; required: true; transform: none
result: 60 km/h
